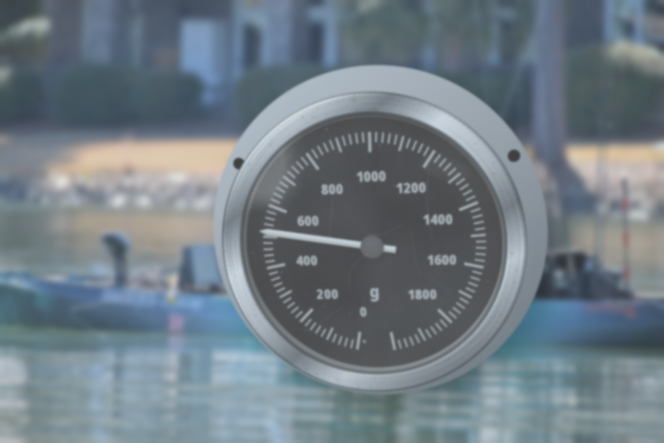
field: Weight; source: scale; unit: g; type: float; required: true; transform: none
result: 520 g
